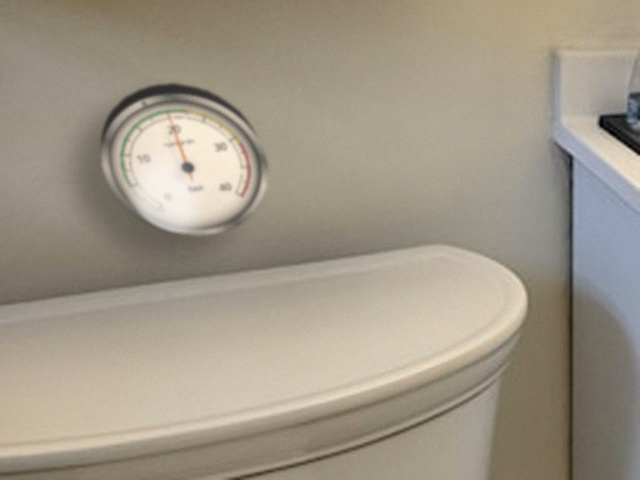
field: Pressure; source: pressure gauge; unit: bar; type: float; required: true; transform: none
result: 20 bar
